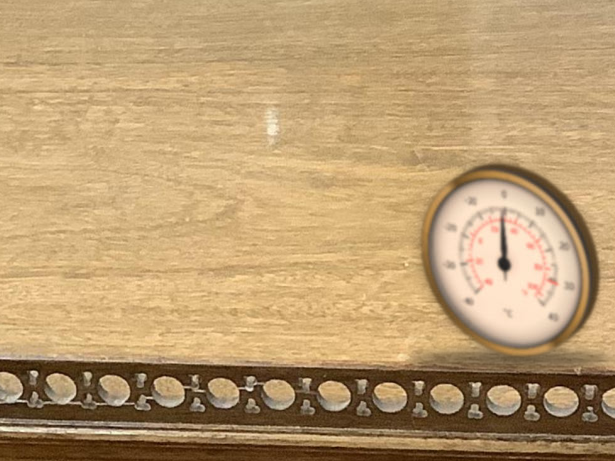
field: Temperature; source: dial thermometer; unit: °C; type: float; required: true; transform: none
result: 0 °C
